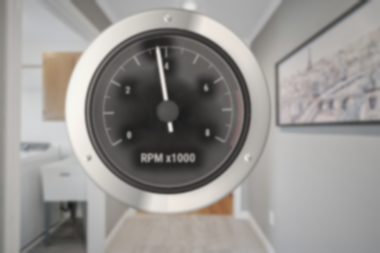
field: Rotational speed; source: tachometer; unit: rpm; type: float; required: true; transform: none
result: 3750 rpm
